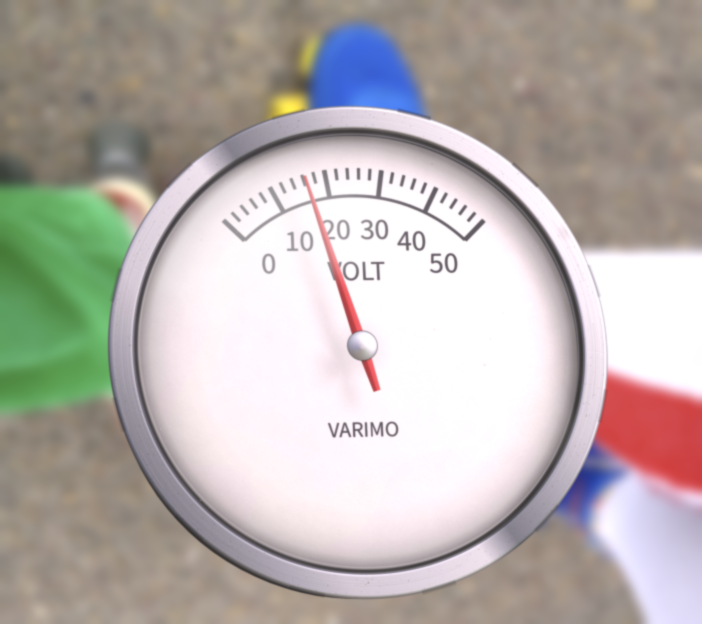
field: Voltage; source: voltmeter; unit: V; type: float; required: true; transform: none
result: 16 V
